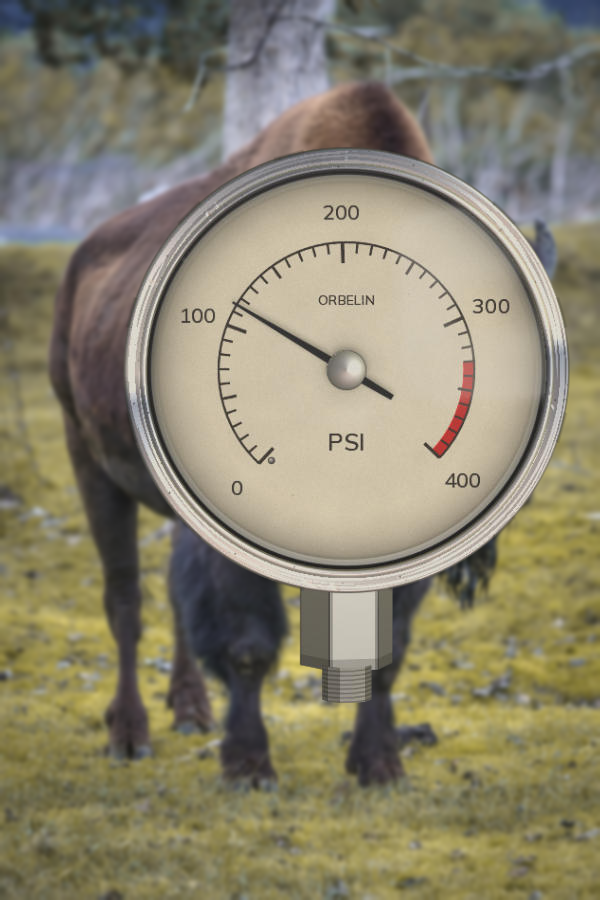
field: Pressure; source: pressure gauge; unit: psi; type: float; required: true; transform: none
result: 115 psi
